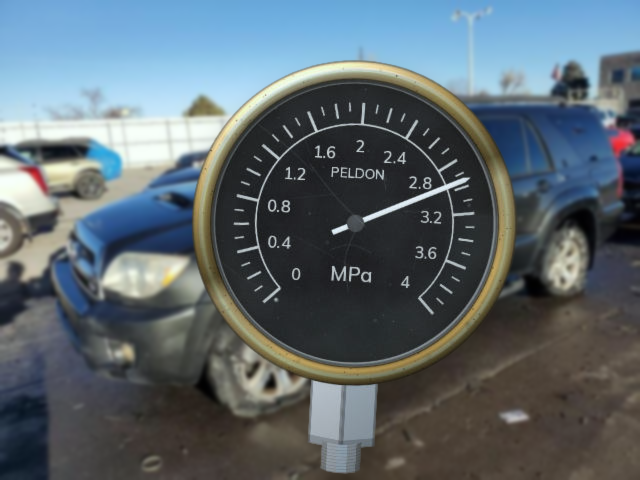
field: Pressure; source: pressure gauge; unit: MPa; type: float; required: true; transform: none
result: 2.95 MPa
